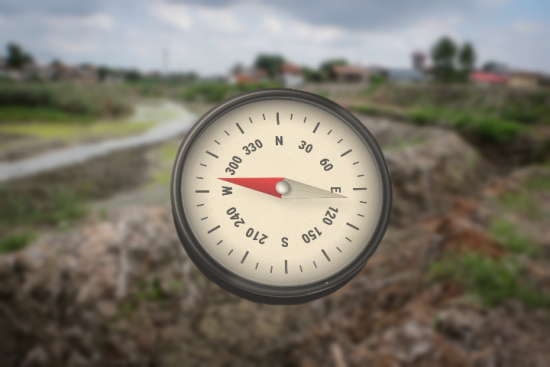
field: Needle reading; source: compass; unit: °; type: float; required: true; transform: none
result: 280 °
